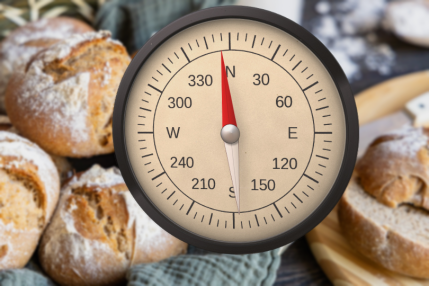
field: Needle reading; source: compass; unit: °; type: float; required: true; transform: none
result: 355 °
